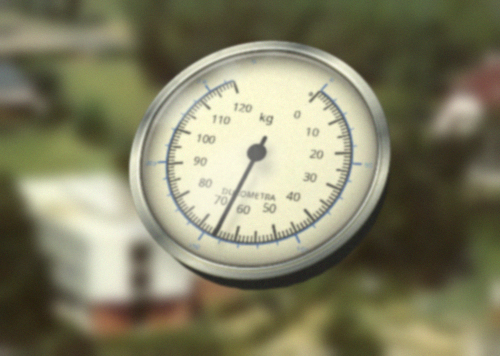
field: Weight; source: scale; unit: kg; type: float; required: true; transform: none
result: 65 kg
